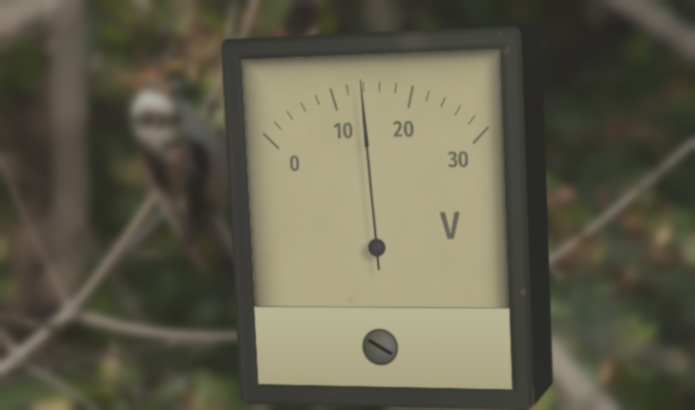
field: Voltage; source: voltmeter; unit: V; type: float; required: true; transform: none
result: 14 V
